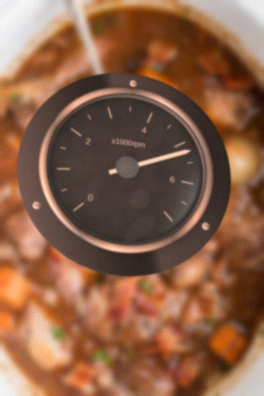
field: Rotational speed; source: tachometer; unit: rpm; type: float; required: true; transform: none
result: 5250 rpm
